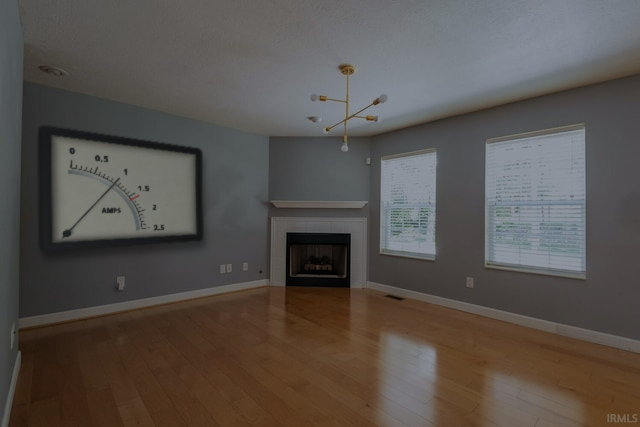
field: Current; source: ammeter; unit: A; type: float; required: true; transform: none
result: 1 A
